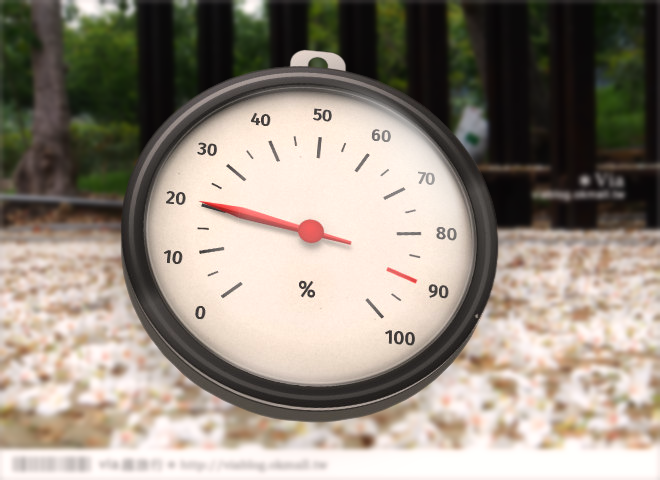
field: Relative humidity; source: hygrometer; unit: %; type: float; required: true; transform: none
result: 20 %
